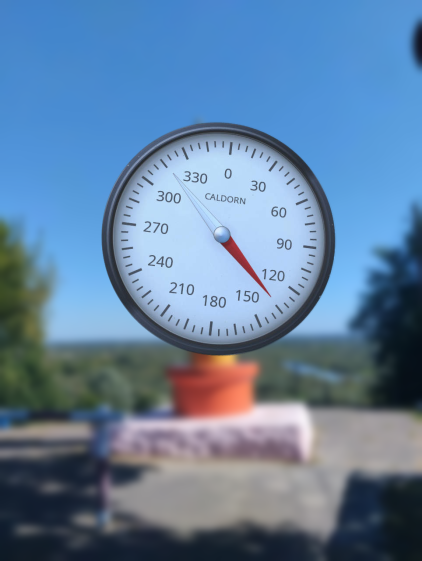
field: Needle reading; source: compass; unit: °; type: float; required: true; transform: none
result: 135 °
